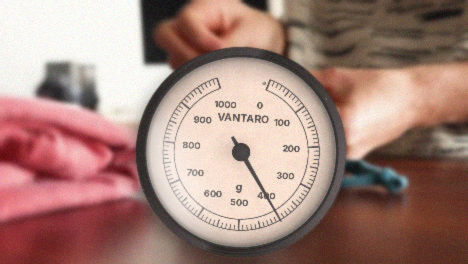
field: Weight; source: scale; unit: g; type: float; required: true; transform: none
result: 400 g
